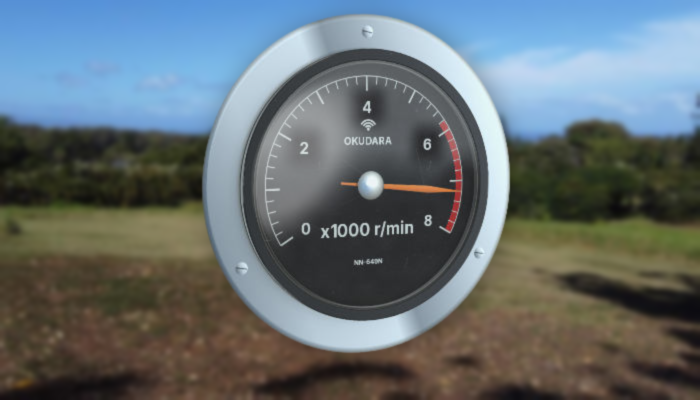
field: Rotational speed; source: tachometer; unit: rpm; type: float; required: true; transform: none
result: 7200 rpm
